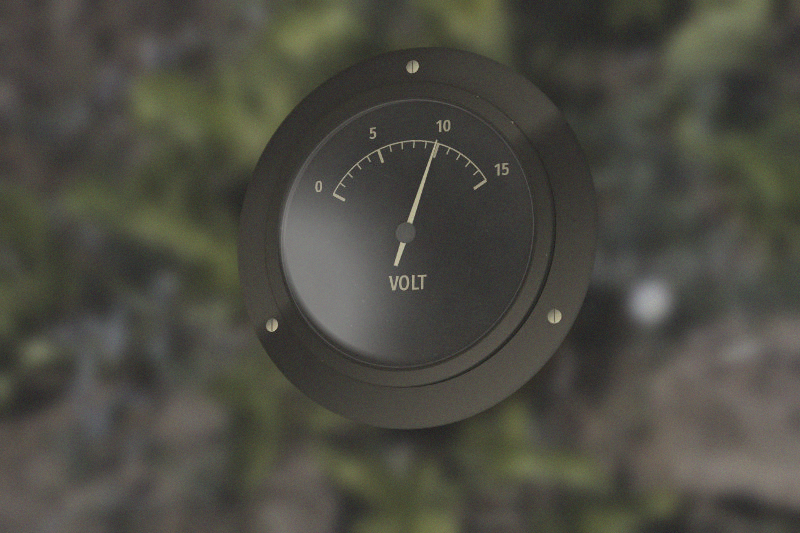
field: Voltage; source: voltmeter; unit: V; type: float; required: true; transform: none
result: 10 V
